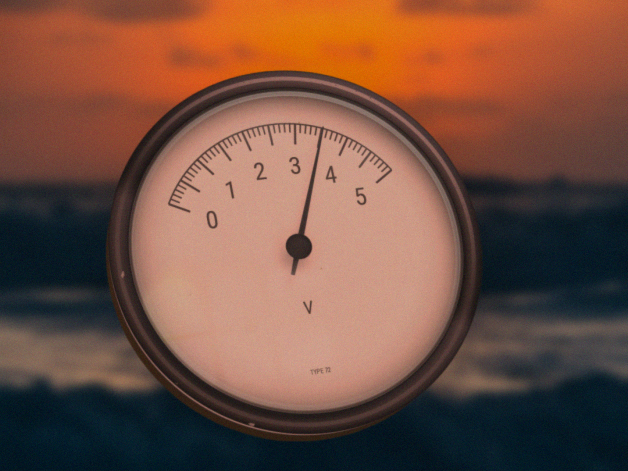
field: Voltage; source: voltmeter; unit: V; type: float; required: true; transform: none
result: 3.5 V
